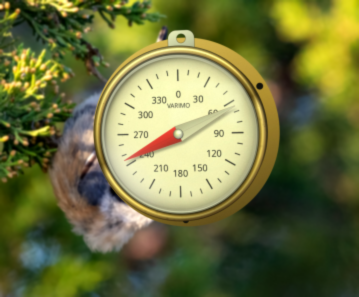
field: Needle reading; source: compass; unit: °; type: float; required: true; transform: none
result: 245 °
